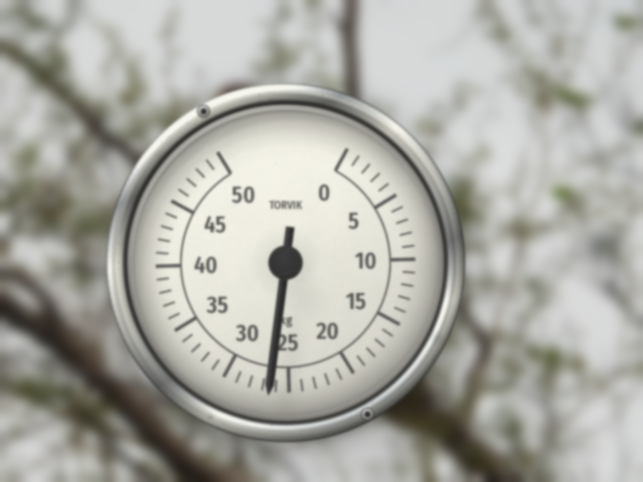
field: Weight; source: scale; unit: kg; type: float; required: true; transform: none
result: 26.5 kg
